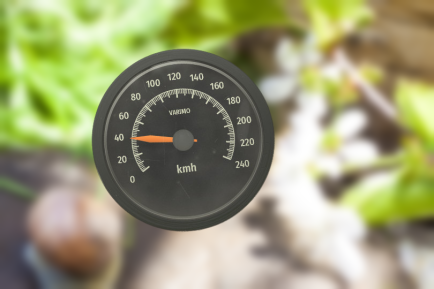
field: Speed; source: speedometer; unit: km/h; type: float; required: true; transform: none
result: 40 km/h
